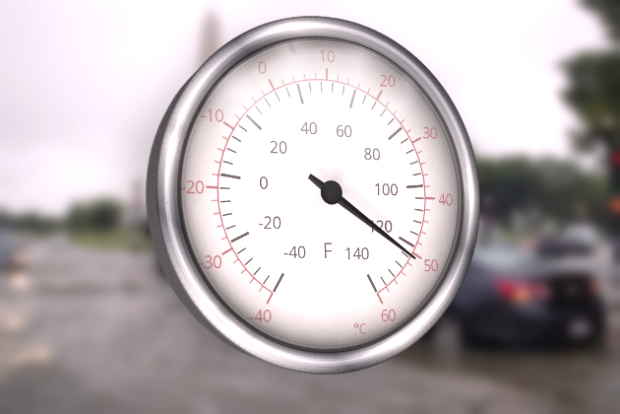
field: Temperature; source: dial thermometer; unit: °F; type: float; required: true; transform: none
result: 124 °F
